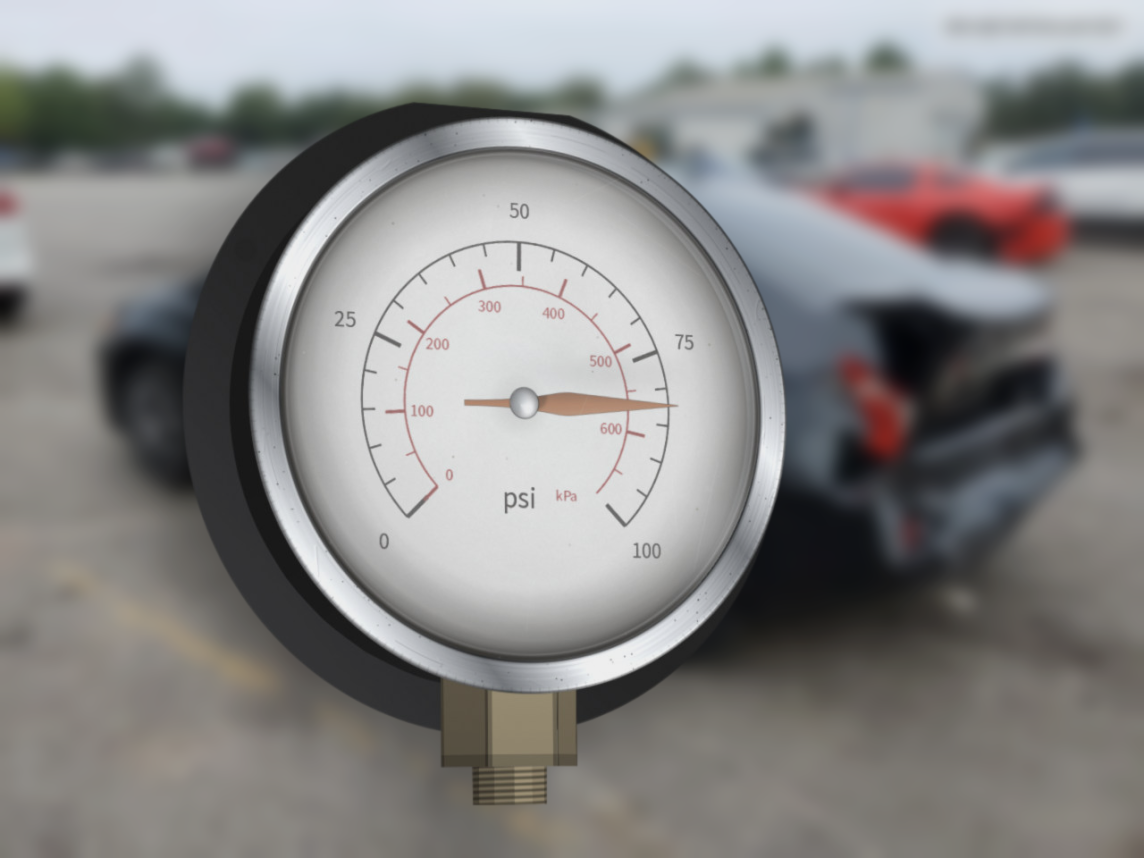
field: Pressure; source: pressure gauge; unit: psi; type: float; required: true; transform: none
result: 82.5 psi
